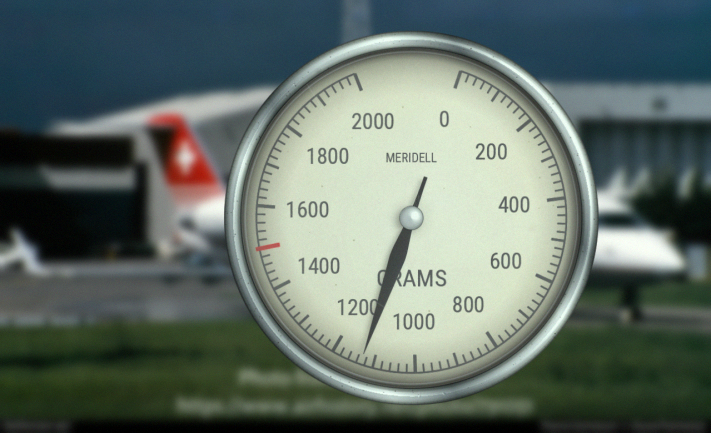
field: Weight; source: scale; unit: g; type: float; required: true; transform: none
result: 1130 g
